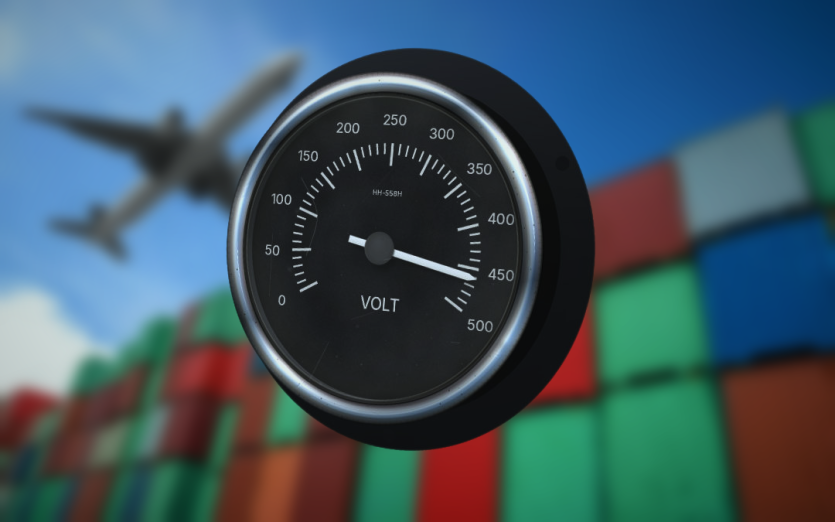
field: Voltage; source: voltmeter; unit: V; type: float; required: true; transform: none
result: 460 V
